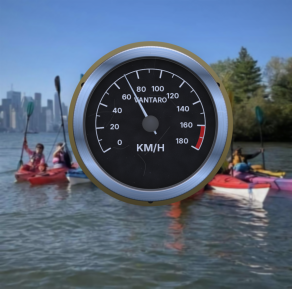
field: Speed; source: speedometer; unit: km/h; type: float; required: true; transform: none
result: 70 km/h
